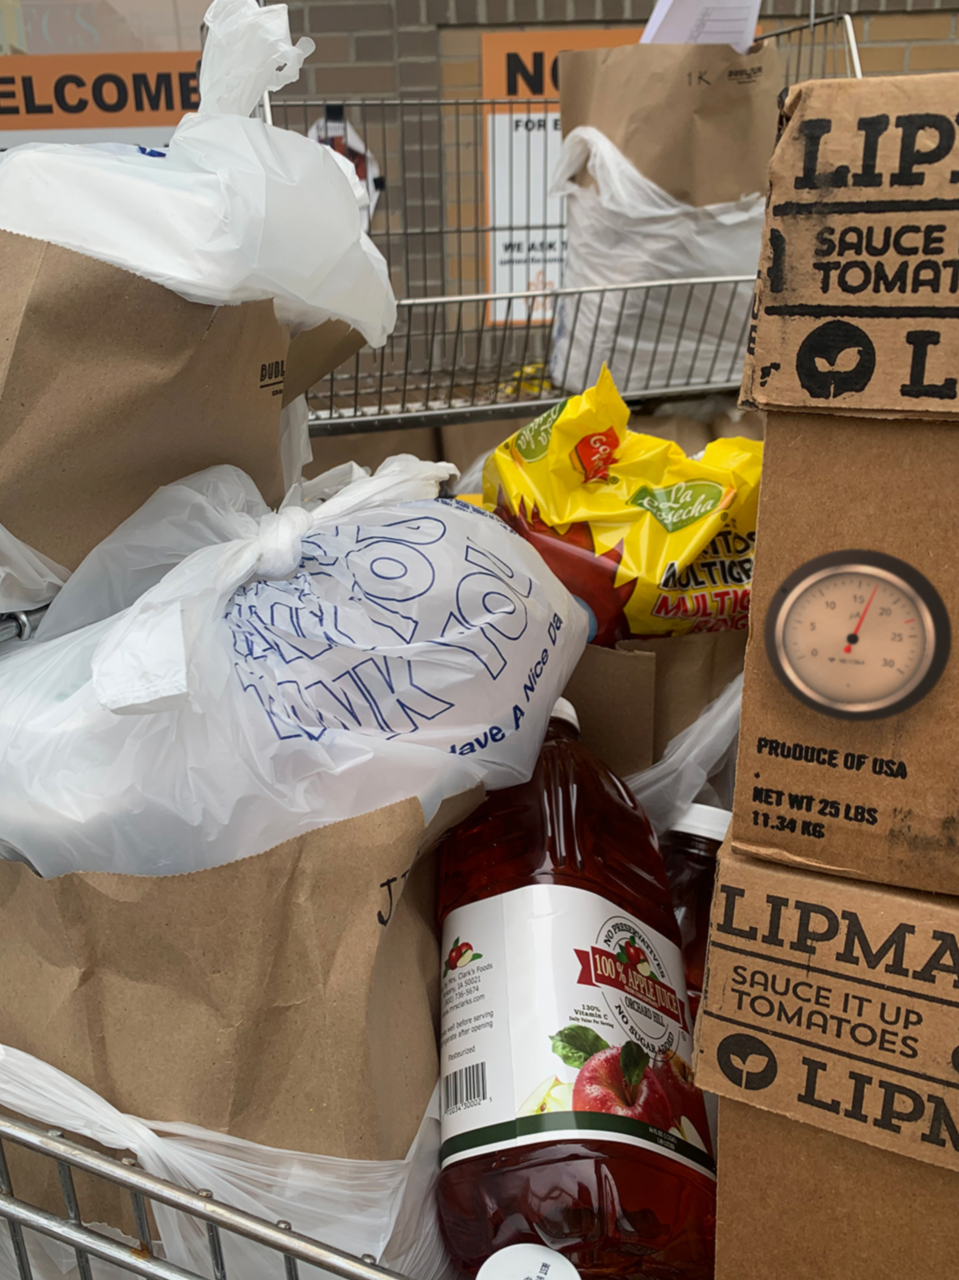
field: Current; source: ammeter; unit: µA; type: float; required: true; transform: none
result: 17 µA
